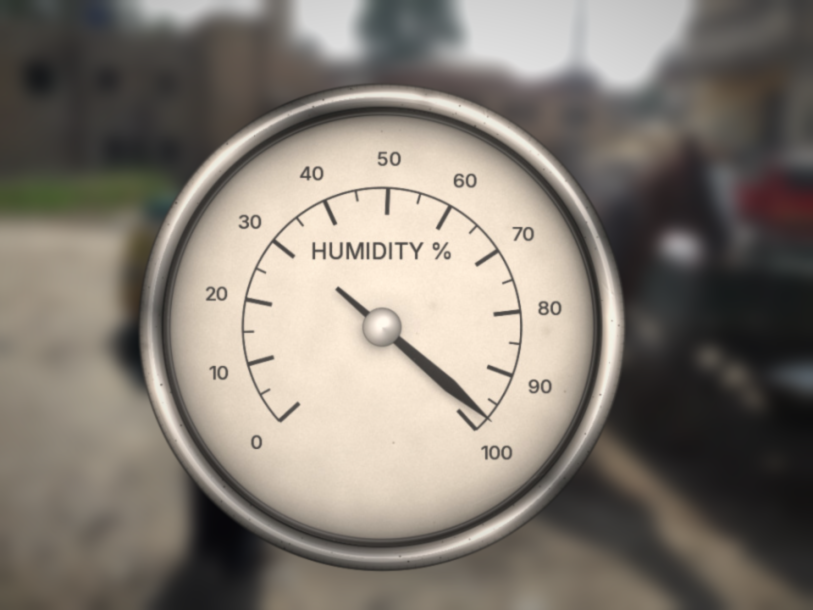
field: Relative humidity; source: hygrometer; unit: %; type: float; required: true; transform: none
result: 97.5 %
